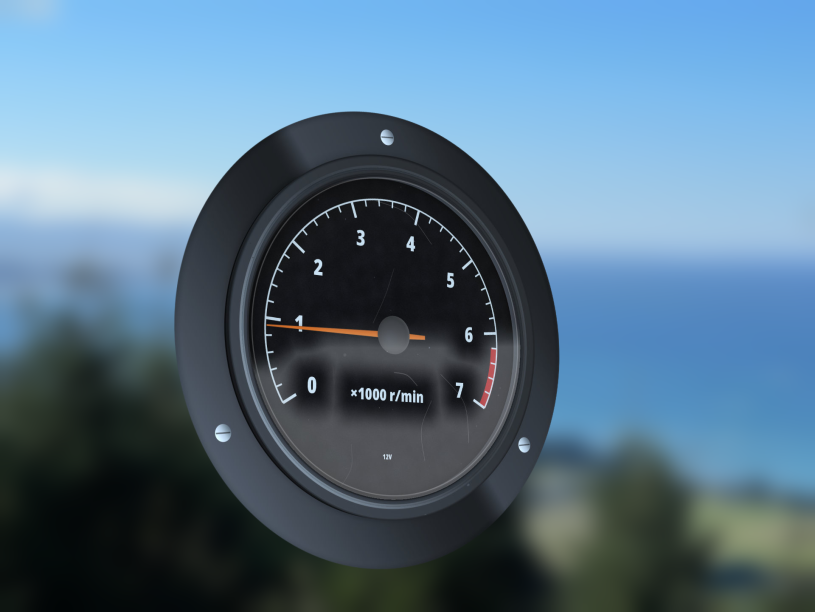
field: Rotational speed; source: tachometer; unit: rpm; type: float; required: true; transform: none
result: 900 rpm
